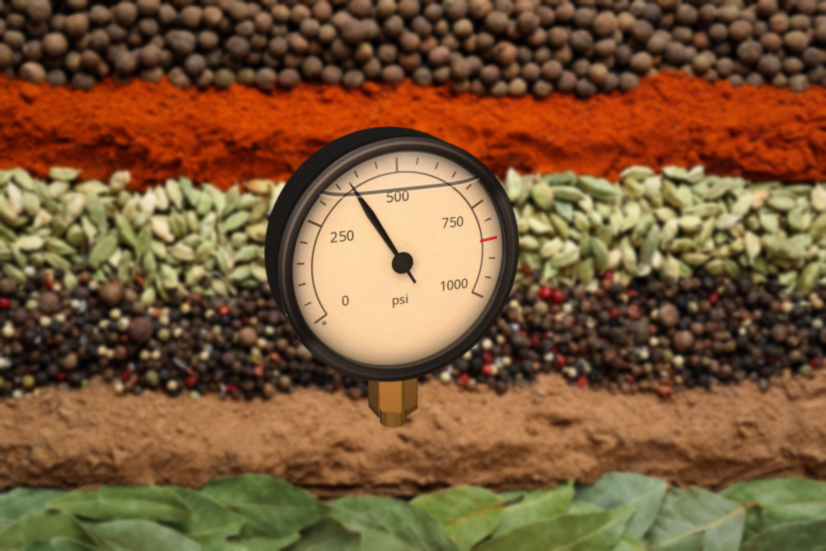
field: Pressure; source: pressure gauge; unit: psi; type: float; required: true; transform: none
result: 375 psi
